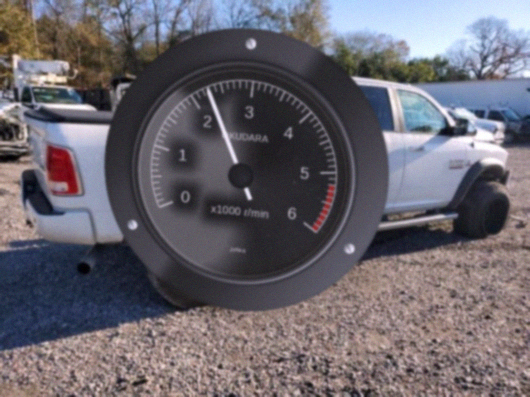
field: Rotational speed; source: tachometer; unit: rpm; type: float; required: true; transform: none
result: 2300 rpm
